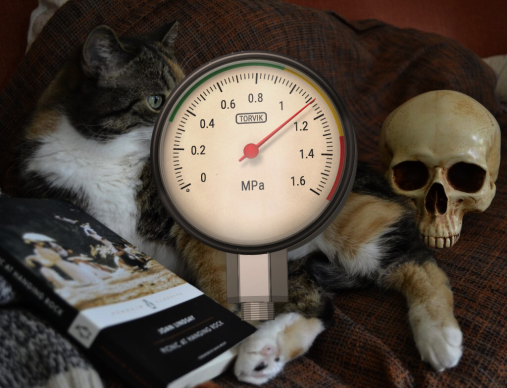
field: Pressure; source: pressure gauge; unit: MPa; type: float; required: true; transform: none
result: 1.12 MPa
